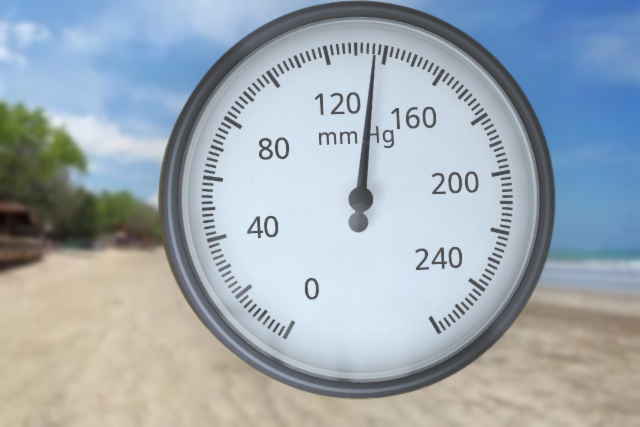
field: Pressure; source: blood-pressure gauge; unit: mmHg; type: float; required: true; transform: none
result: 136 mmHg
